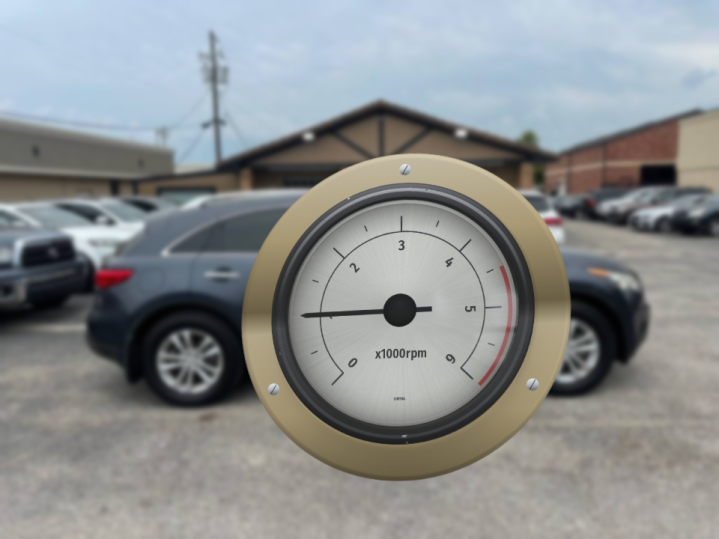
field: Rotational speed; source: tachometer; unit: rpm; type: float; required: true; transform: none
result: 1000 rpm
